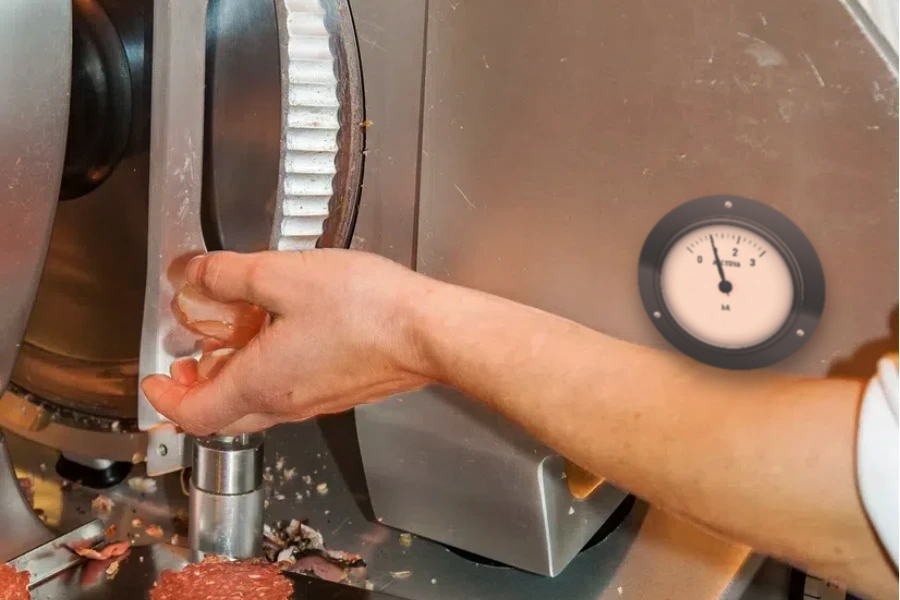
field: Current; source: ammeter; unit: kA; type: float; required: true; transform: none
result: 1 kA
